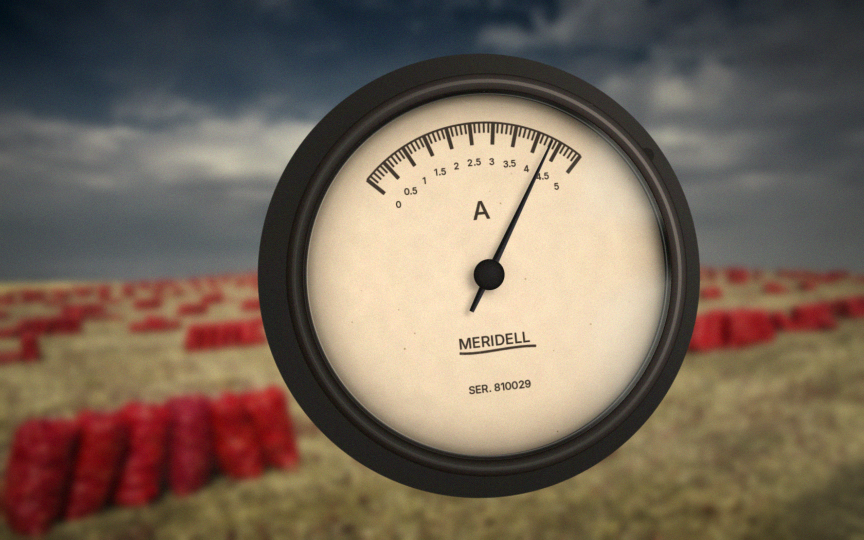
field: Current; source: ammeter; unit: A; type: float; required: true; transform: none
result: 4.3 A
